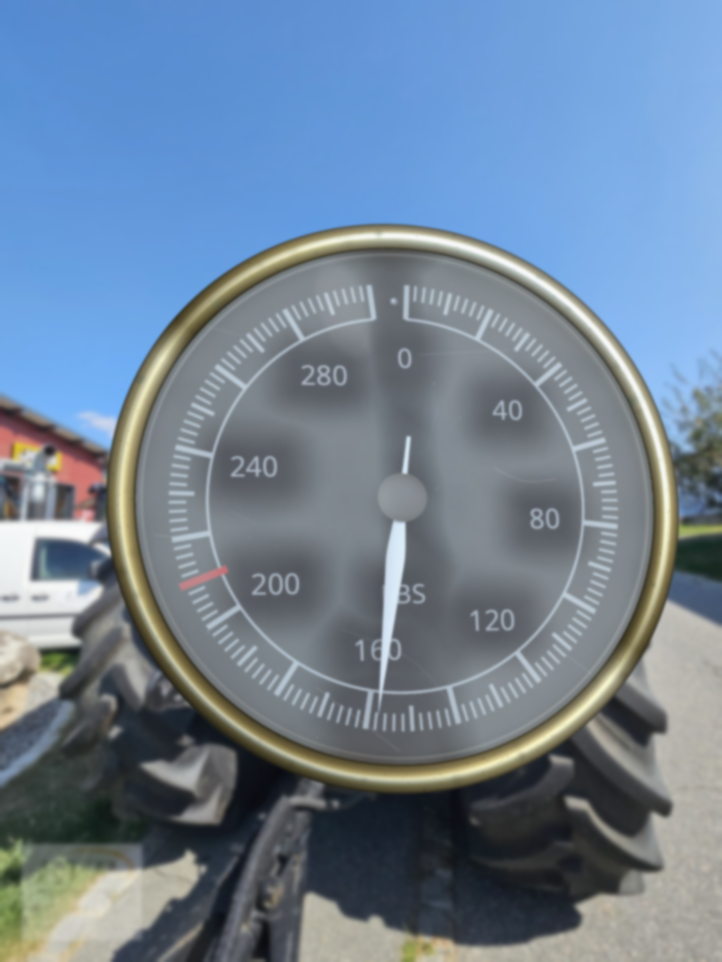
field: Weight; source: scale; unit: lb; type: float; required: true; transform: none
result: 158 lb
